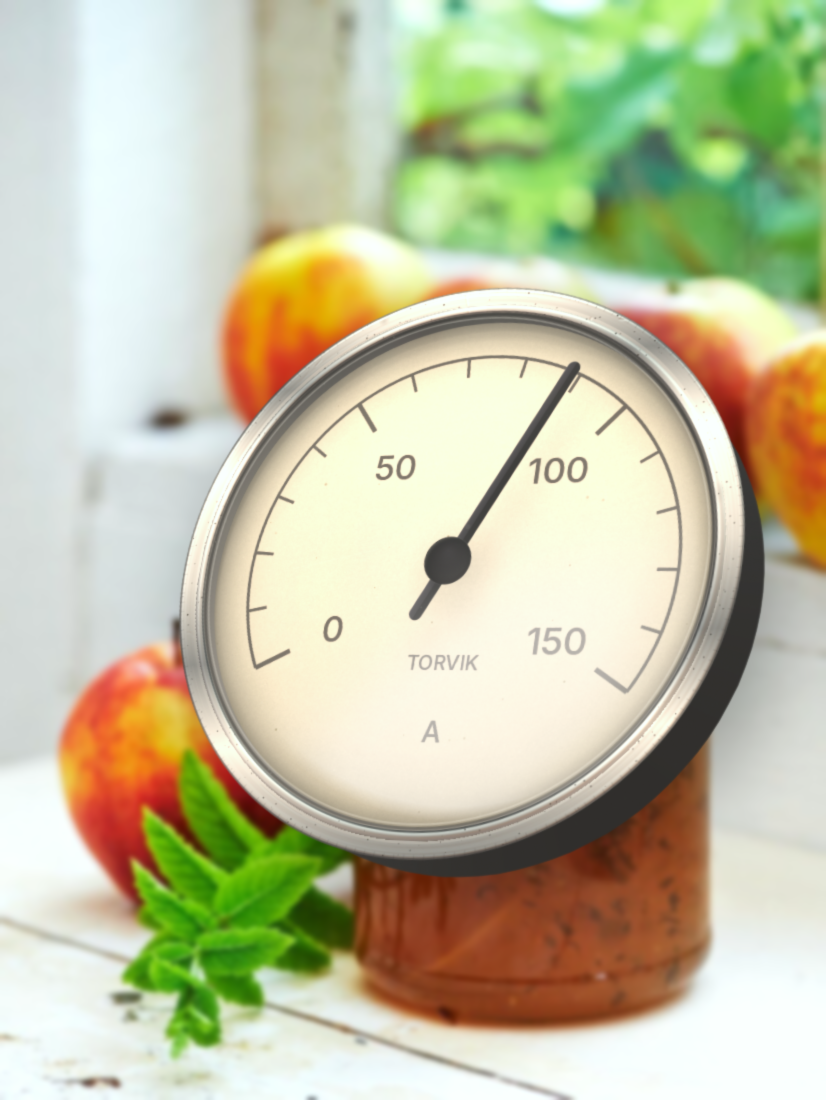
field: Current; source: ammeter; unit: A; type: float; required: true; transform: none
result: 90 A
